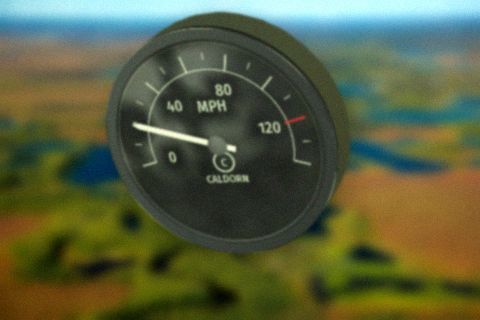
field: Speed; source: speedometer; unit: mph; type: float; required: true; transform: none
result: 20 mph
